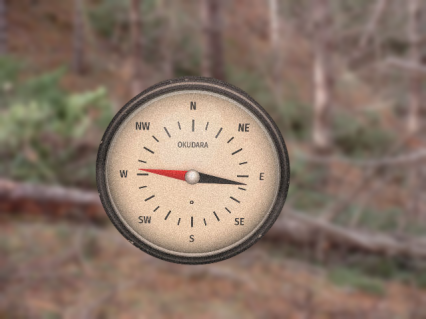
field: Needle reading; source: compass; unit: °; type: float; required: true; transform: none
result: 277.5 °
